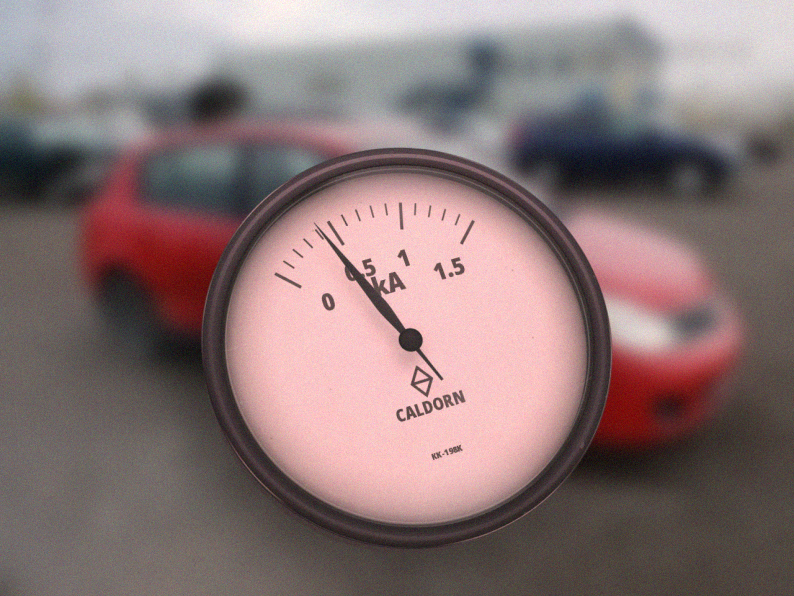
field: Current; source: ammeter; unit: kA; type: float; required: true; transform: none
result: 0.4 kA
